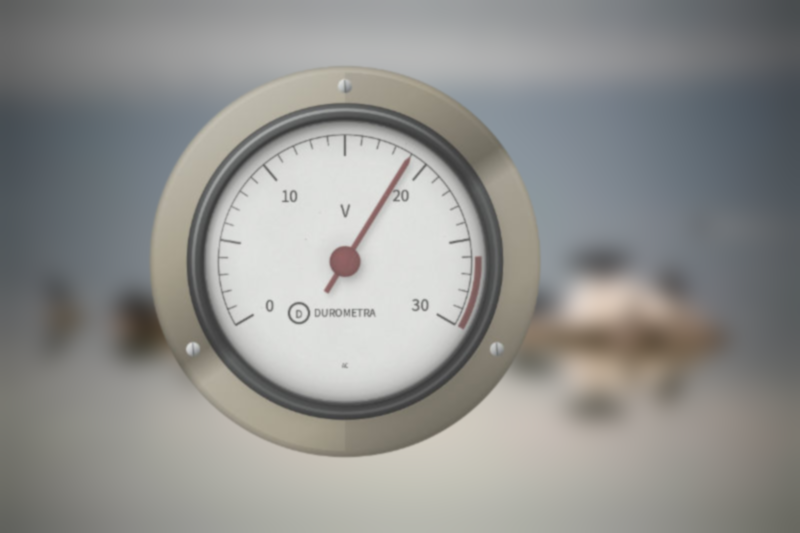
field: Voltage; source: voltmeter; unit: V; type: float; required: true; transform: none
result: 19 V
